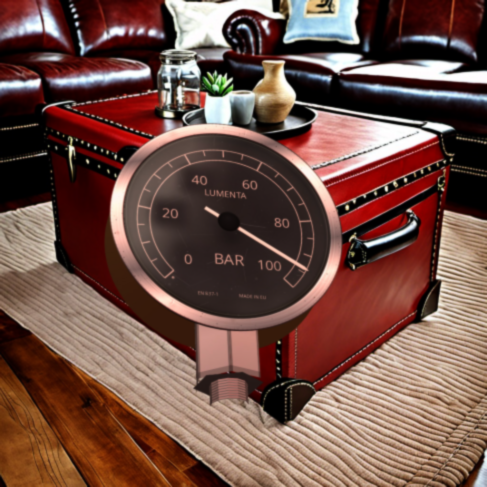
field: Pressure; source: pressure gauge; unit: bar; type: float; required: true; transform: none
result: 95 bar
